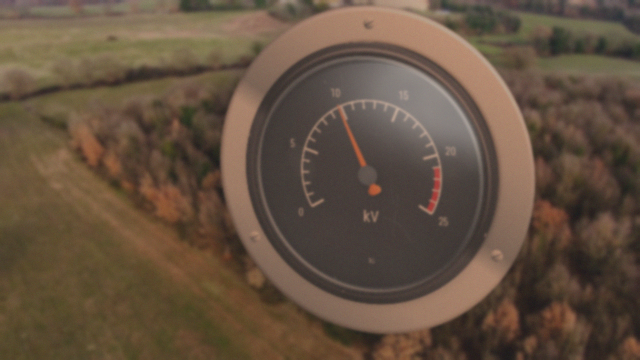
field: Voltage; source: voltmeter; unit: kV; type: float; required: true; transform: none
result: 10 kV
